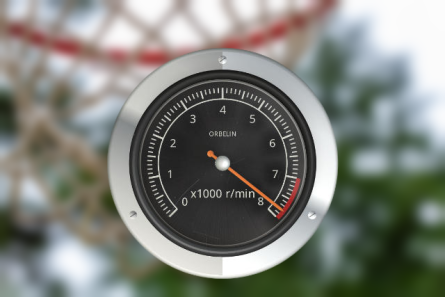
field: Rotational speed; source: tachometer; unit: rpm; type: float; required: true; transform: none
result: 7800 rpm
